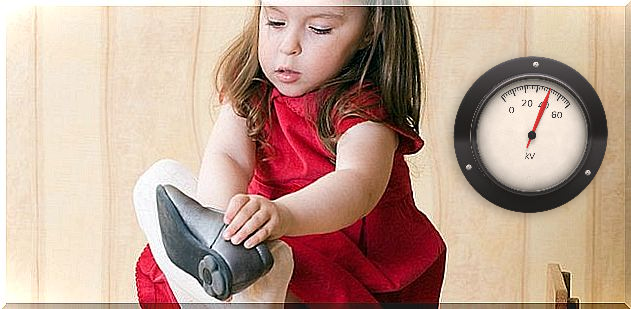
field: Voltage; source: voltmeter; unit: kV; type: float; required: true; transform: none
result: 40 kV
